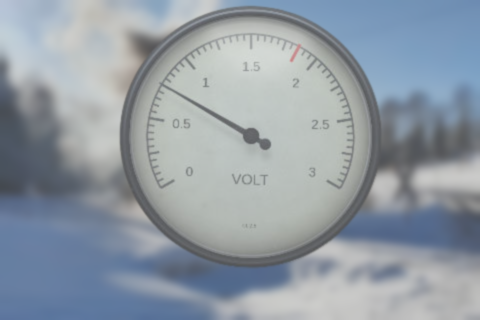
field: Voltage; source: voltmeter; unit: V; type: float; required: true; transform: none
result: 0.75 V
